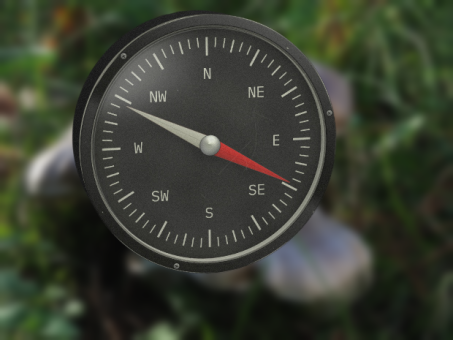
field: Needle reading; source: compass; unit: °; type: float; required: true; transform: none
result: 117.5 °
